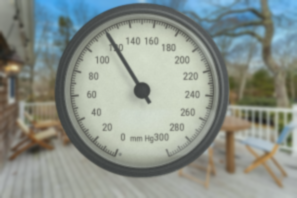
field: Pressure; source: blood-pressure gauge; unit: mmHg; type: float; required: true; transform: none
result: 120 mmHg
